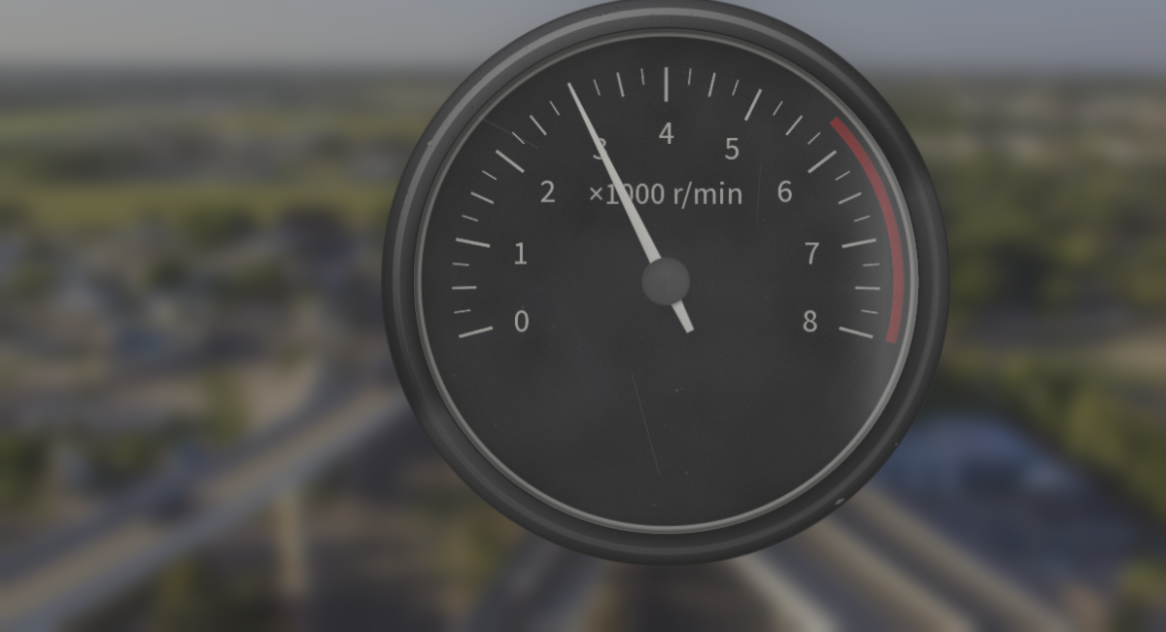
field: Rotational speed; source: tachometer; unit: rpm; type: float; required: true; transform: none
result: 3000 rpm
